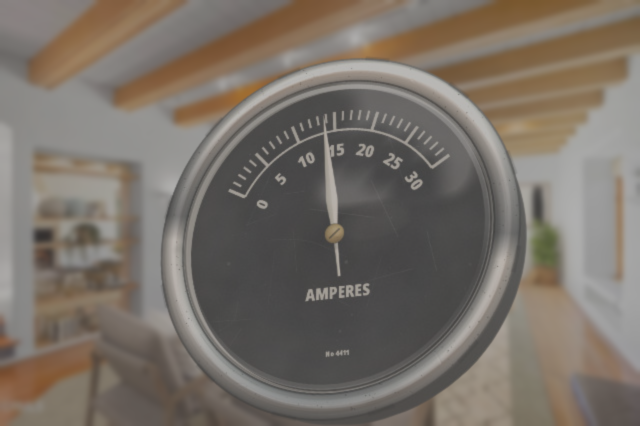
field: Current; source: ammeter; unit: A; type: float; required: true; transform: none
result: 14 A
